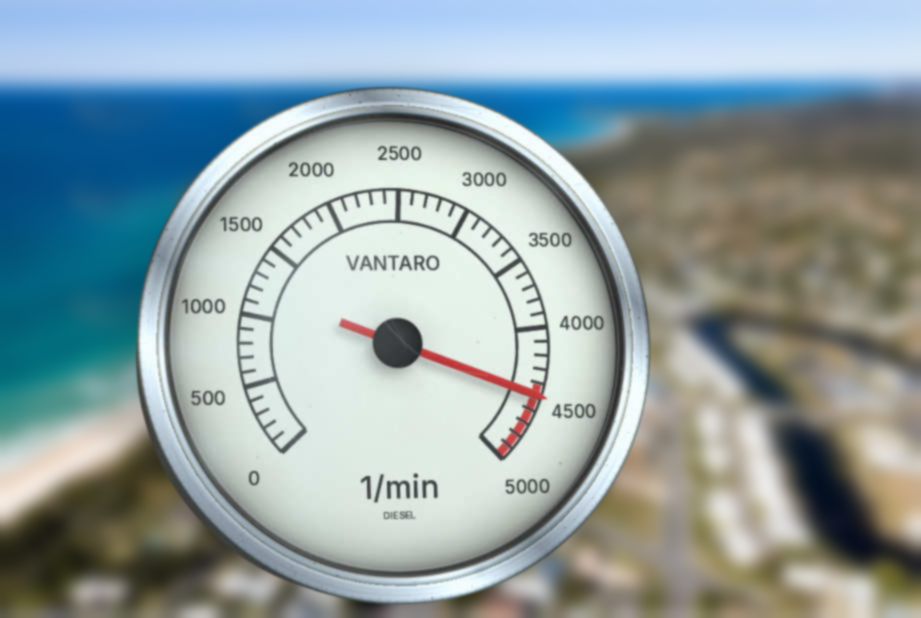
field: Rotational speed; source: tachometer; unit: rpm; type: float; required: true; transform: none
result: 4500 rpm
